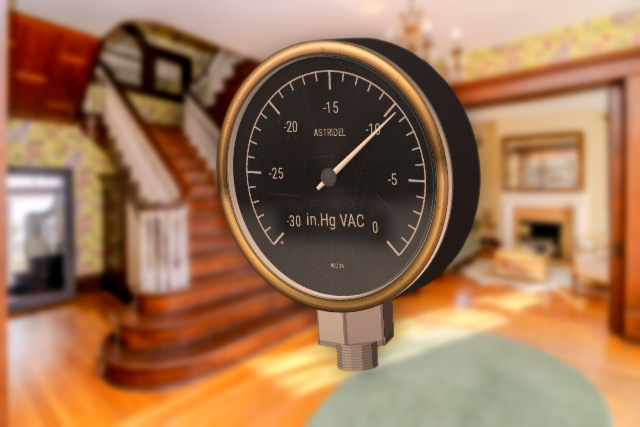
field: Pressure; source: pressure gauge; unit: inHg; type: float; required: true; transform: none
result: -9.5 inHg
